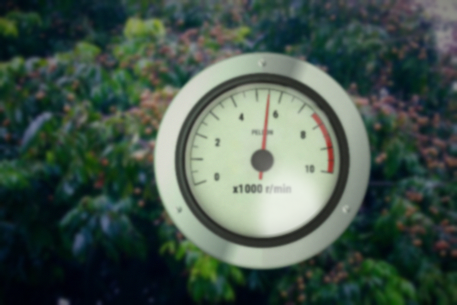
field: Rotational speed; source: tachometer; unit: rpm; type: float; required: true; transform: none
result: 5500 rpm
